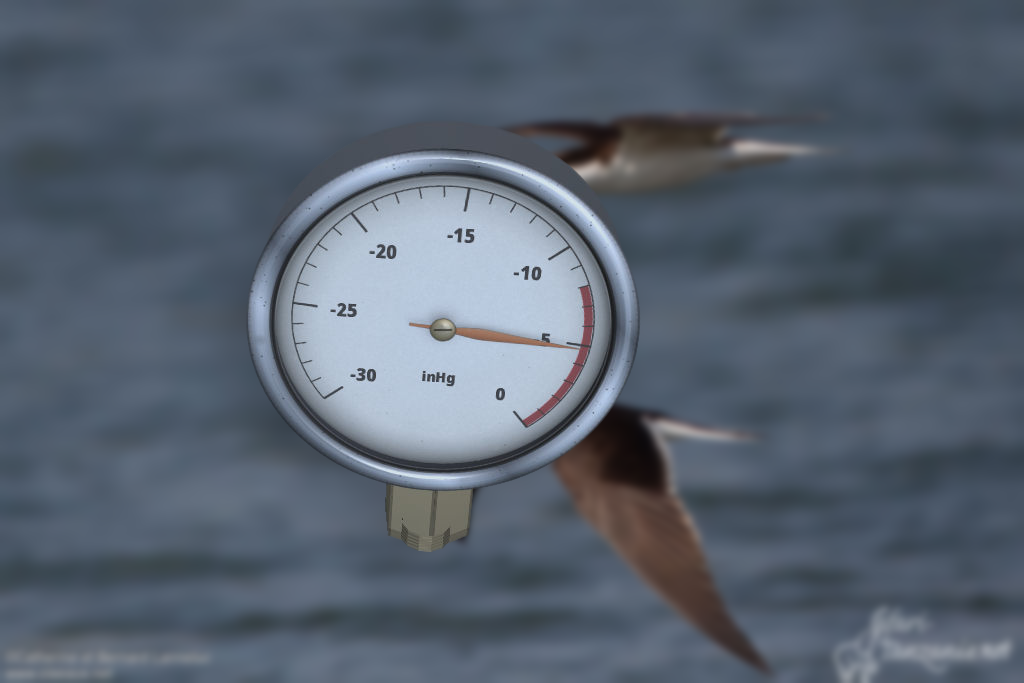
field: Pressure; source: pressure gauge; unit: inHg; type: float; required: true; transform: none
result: -5 inHg
